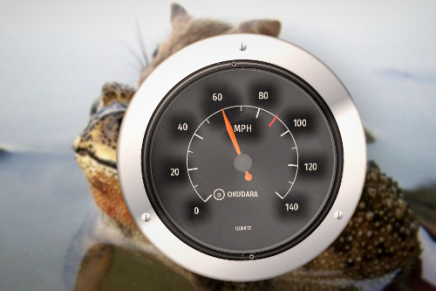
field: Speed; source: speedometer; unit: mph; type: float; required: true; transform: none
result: 60 mph
